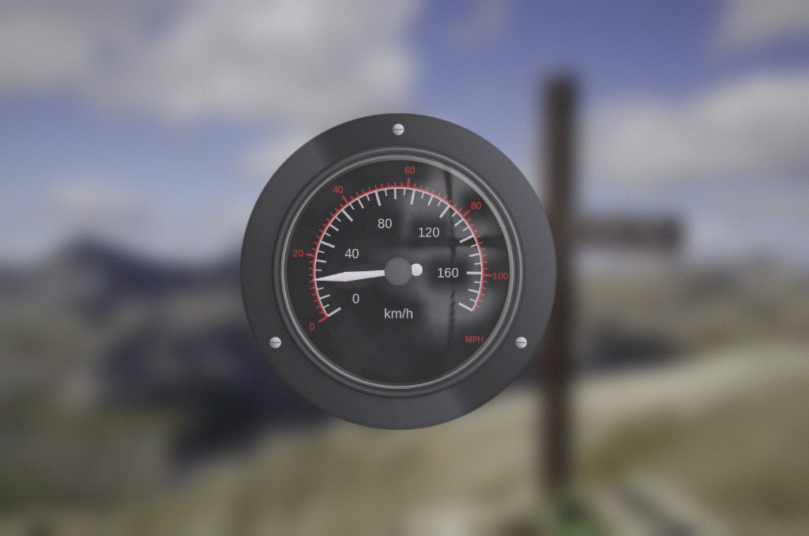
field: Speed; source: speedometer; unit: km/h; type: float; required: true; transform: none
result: 20 km/h
